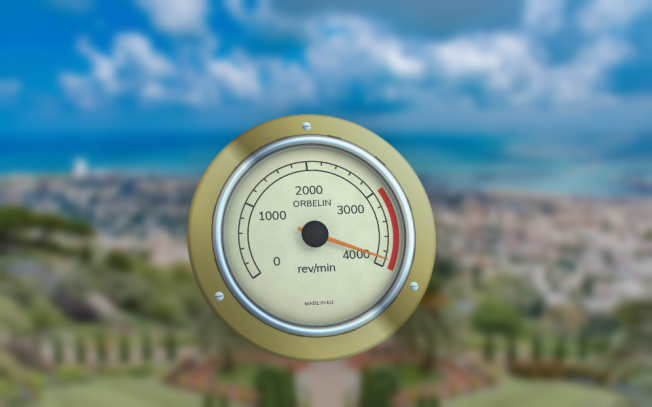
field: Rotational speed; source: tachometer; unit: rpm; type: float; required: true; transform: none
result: 3900 rpm
